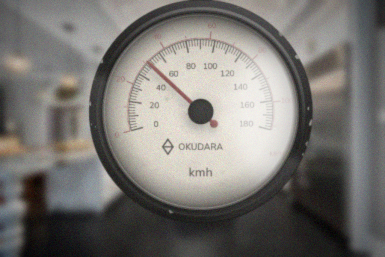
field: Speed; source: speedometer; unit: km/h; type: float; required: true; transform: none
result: 50 km/h
